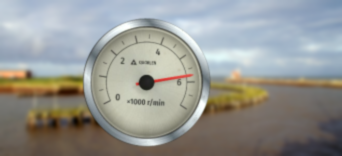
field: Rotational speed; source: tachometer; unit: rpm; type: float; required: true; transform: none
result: 5750 rpm
